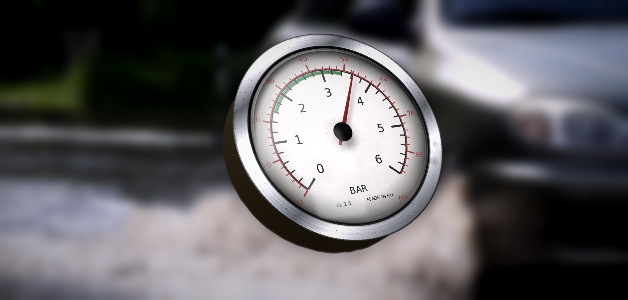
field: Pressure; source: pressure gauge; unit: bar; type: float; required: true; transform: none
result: 3.6 bar
